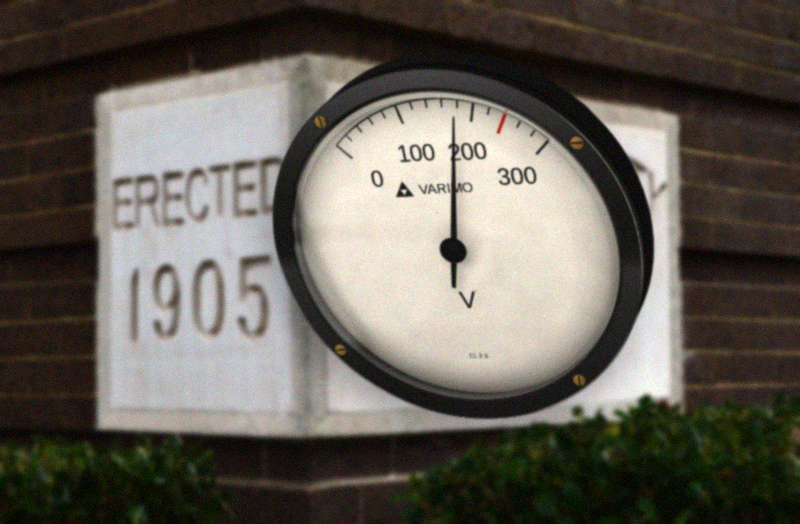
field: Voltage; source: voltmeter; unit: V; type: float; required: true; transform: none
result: 180 V
